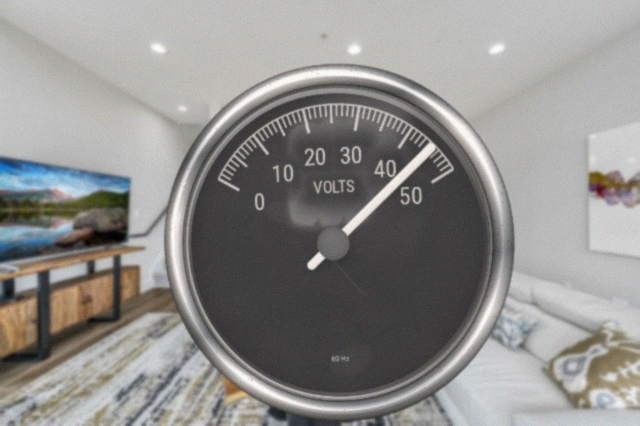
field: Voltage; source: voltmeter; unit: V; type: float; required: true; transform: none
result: 45 V
